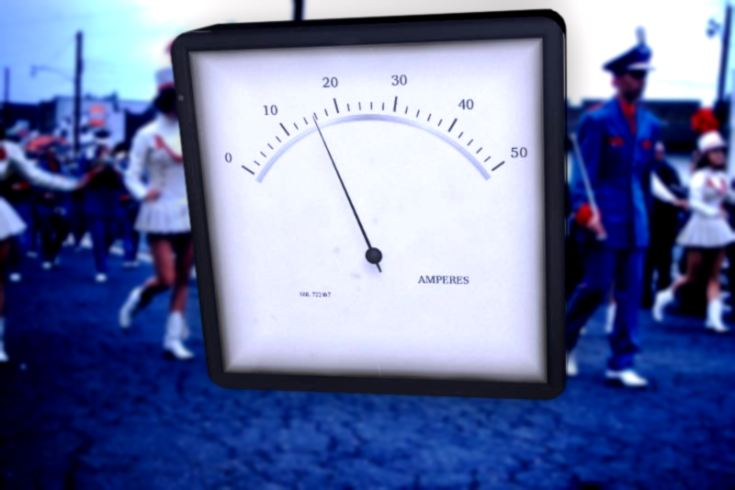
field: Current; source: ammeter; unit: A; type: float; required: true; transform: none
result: 16 A
